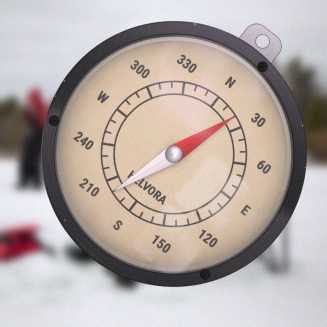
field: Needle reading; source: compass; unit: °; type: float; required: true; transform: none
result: 20 °
